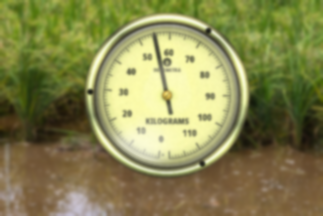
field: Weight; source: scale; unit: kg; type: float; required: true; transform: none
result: 55 kg
